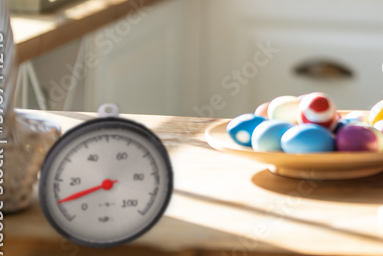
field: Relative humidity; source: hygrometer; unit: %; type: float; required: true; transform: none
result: 10 %
